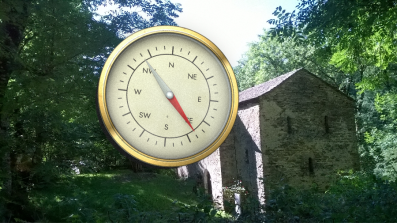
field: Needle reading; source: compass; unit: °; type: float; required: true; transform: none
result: 140 °
